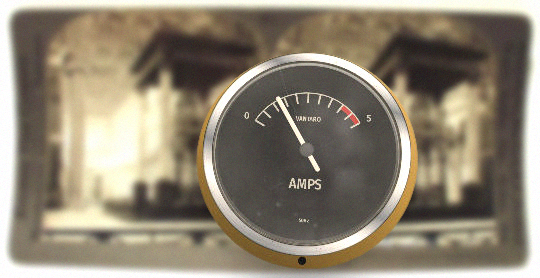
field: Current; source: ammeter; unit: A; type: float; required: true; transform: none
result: 1.25 A
